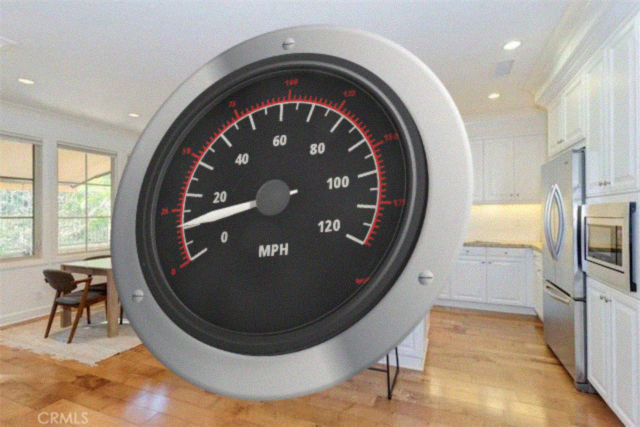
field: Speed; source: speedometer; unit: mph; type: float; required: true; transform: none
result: 10 mph
